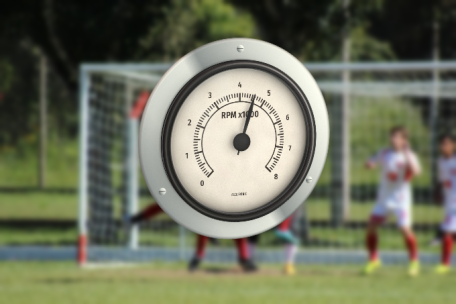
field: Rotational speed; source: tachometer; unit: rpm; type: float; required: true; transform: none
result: 4500 rpm
